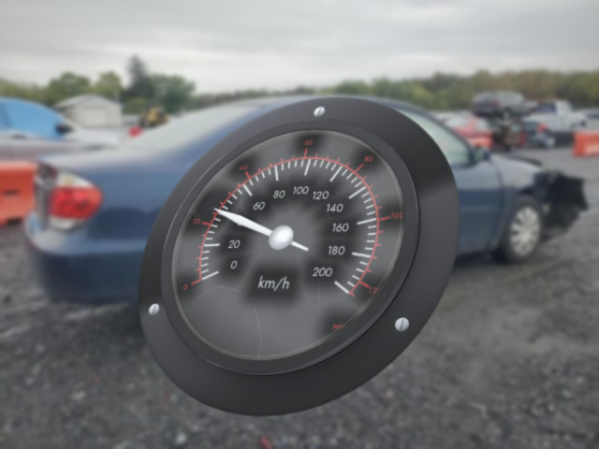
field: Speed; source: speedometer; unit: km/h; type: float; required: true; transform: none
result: 40 km/h
